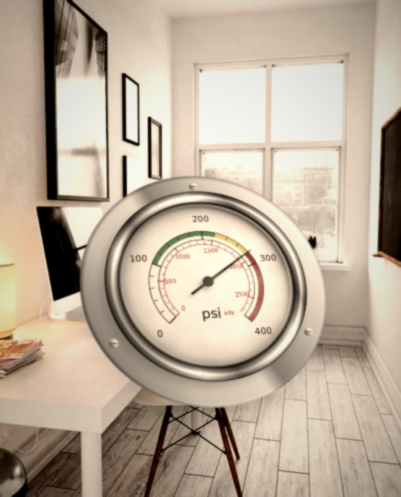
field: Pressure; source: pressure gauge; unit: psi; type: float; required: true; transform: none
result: 280 psi
